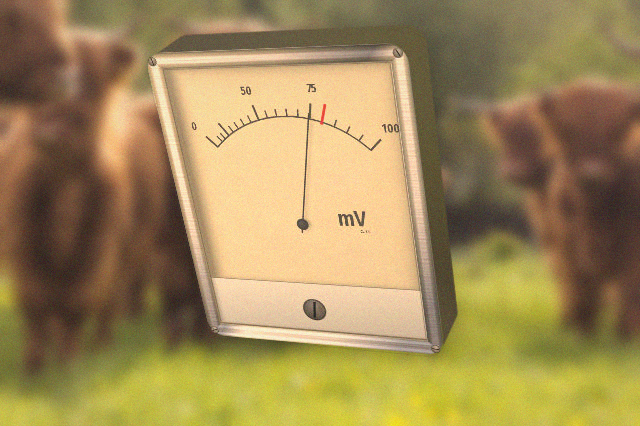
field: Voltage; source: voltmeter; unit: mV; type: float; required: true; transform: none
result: 75 mV
